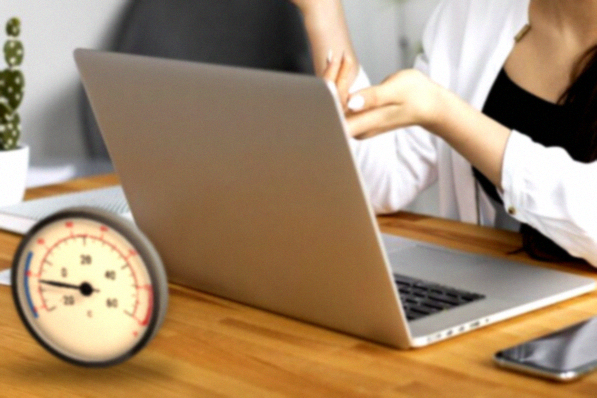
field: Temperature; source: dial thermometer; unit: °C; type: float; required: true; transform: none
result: -8 °C
